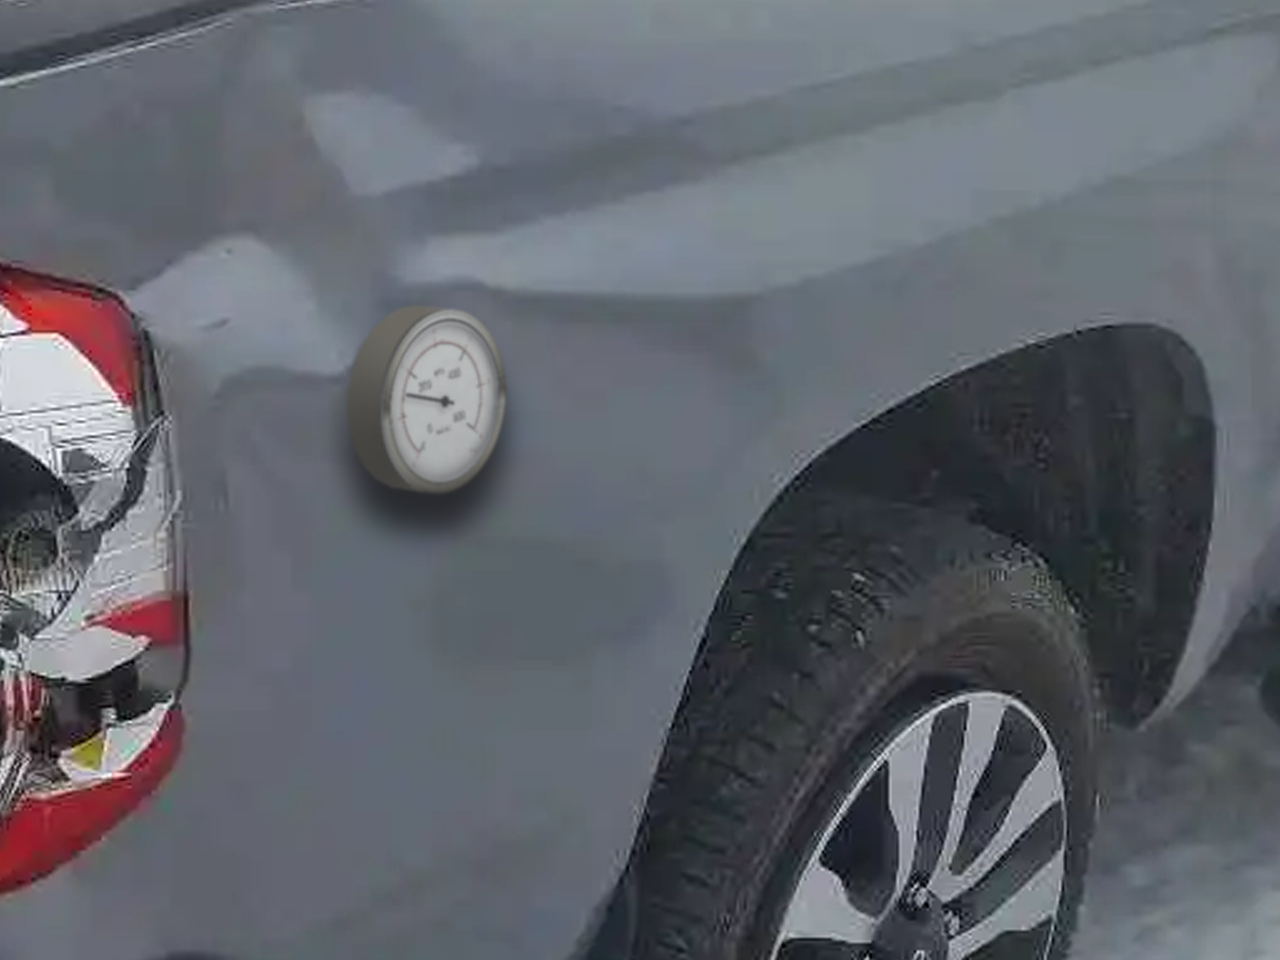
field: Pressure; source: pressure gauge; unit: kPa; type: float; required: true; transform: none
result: 150 kPa
